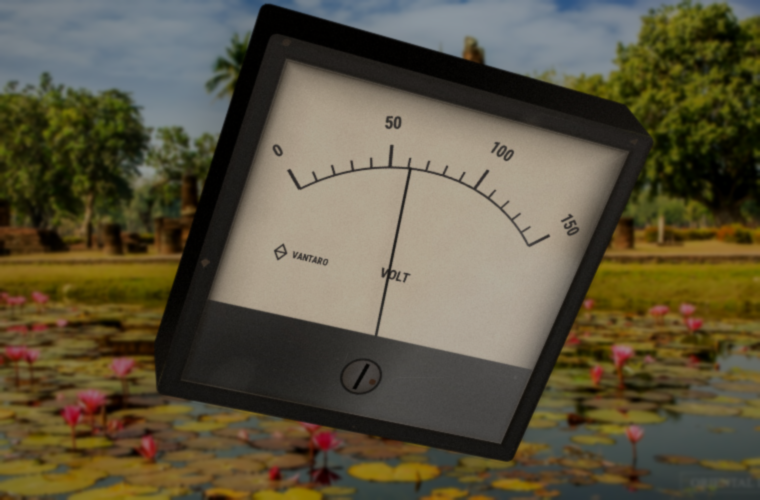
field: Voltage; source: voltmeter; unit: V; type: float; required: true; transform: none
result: 60 V
